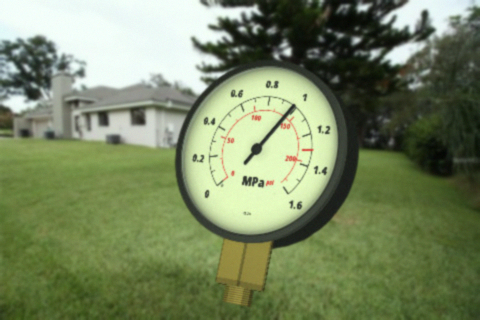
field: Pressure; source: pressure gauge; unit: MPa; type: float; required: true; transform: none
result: 1 MPa
